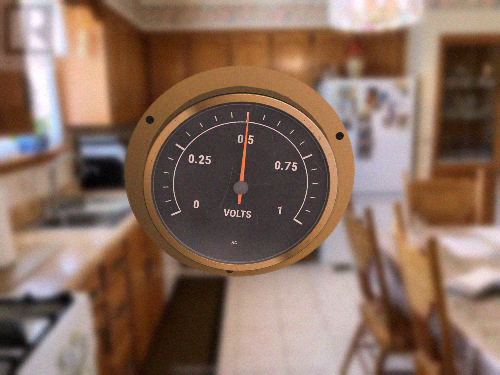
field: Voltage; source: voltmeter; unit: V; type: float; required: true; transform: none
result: 0.5 V
